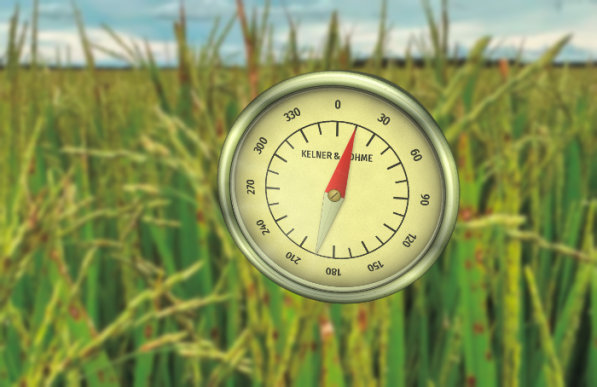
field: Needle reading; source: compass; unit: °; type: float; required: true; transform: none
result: 15 °
